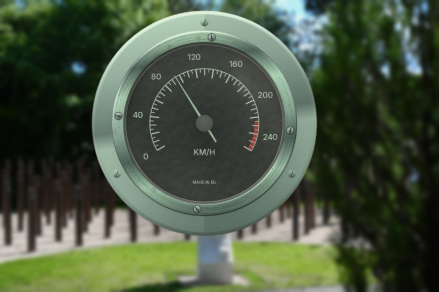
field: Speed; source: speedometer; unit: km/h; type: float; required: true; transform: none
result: 95 km/h
